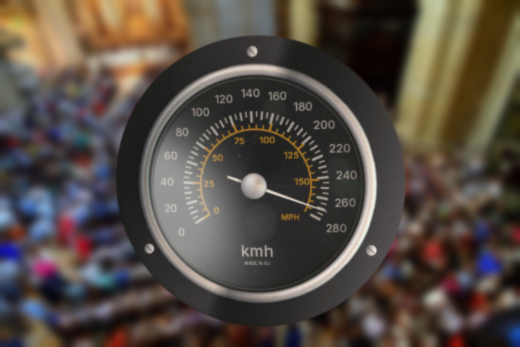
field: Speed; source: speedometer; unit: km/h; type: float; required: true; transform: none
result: 270 km/h
